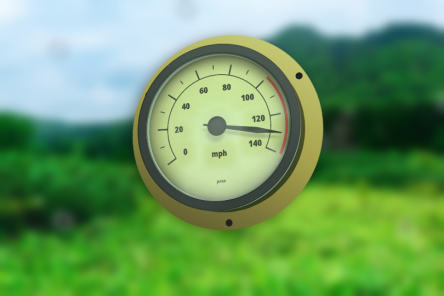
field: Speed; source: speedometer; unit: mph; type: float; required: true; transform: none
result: 130 mph
